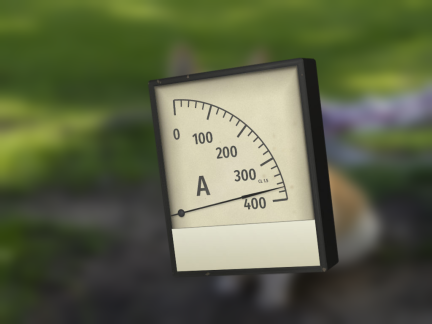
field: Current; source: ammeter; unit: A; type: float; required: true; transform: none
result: 370 A
